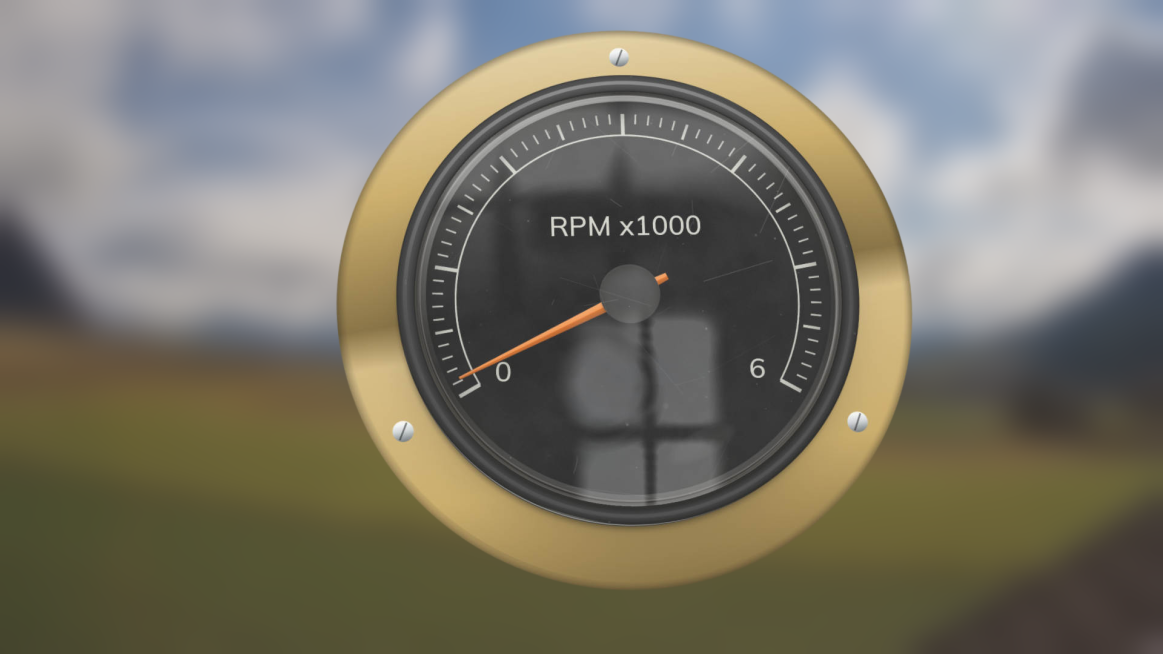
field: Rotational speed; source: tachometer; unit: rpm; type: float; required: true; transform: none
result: 100 rpm
